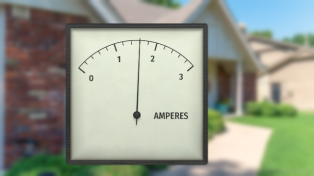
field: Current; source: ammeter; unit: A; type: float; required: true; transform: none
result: 1.6 A
